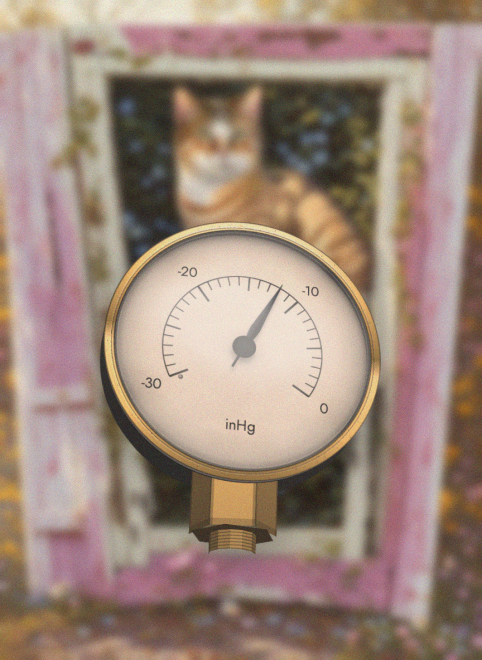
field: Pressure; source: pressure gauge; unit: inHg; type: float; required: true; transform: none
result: -12 inHg
